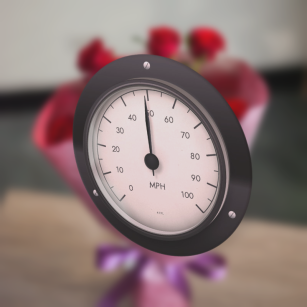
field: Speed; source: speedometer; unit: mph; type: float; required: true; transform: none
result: 50 mph
